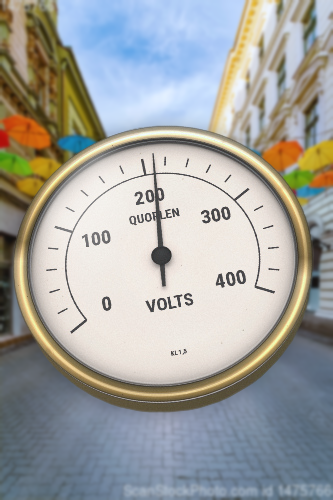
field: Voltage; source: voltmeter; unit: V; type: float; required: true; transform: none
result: 210 V
